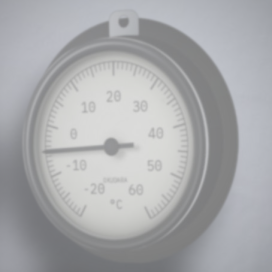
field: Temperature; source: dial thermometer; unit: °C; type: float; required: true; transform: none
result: -5 °C
